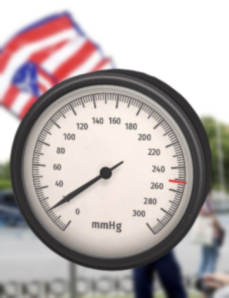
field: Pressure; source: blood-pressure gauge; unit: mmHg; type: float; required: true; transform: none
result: 20 mmHg
